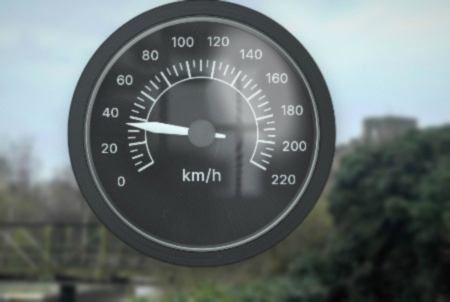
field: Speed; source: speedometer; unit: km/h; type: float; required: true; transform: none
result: 35 km/h
